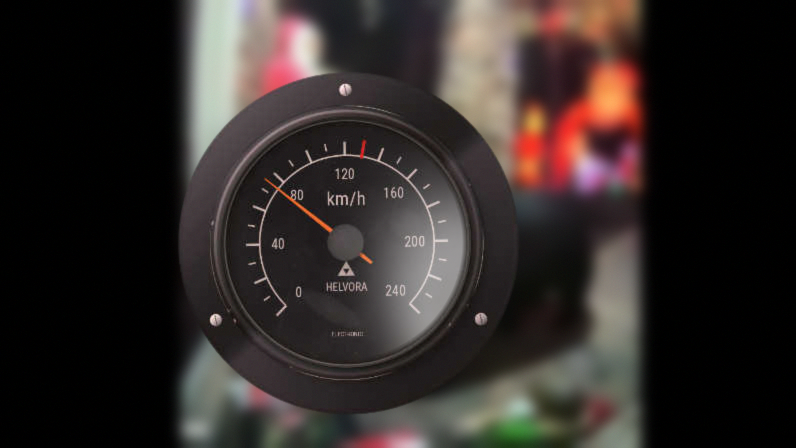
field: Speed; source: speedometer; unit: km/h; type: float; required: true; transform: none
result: 75 km/h
